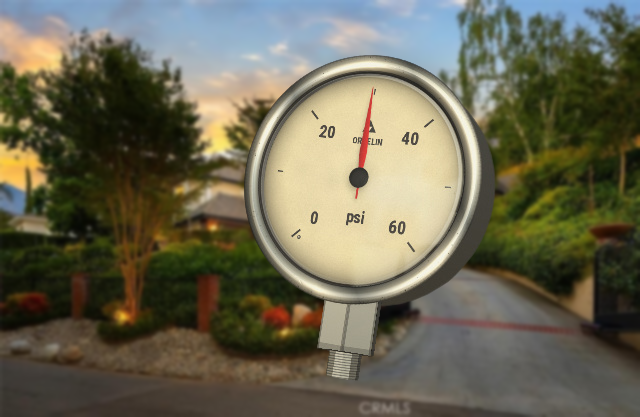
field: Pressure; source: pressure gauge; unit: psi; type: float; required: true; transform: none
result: 30 psi
